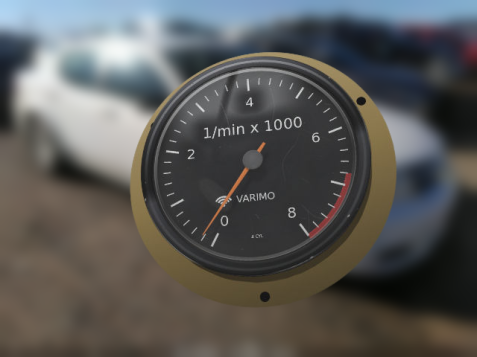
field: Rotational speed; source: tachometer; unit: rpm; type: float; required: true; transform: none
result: 200 rpm
